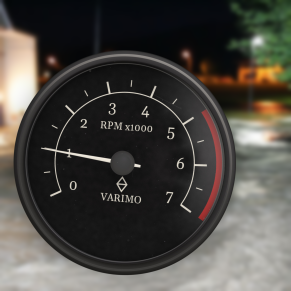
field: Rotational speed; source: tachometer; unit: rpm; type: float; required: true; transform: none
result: 1000 rpm
